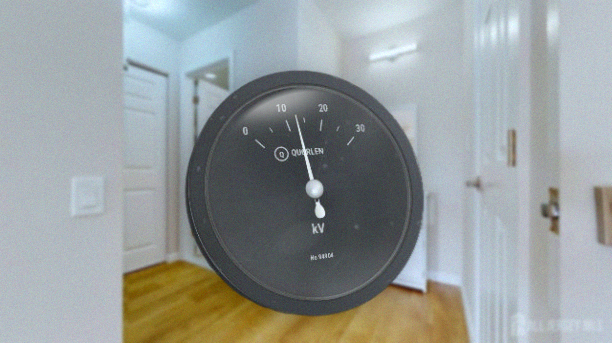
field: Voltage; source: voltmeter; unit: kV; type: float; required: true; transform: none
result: 12.5 kV
